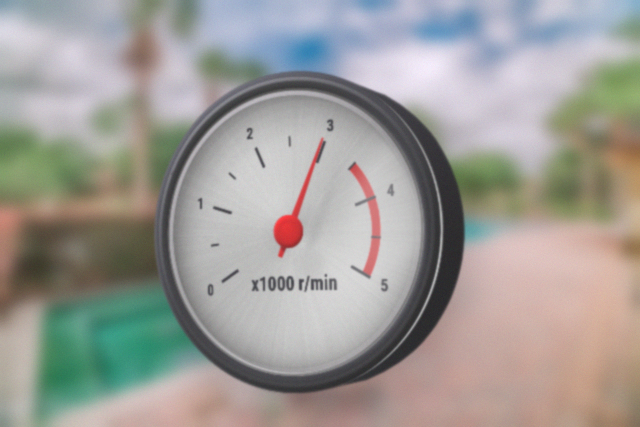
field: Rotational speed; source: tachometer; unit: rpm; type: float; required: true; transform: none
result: 3000 rpm
